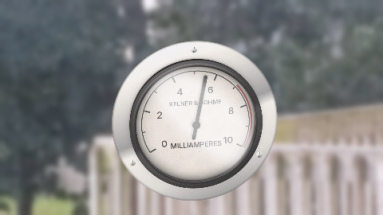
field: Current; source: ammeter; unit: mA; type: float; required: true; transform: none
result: 5.5 mA
